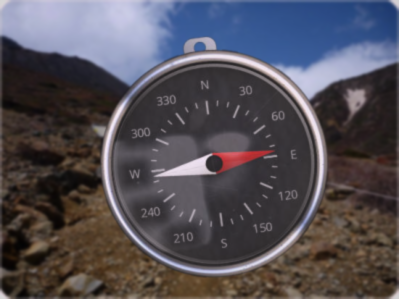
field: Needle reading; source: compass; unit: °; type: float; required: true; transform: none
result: 85 °
